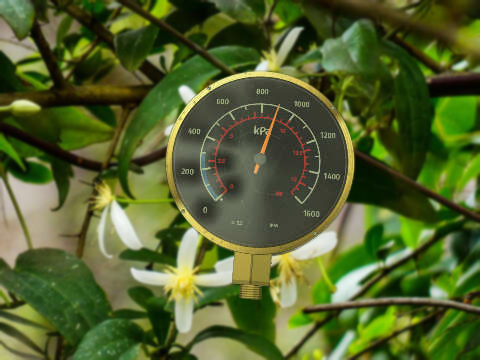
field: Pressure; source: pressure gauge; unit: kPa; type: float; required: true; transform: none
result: 900 kPa
